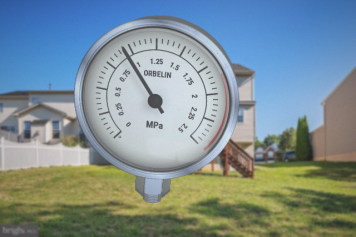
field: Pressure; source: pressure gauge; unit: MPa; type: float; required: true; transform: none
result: 0.95 MPa
